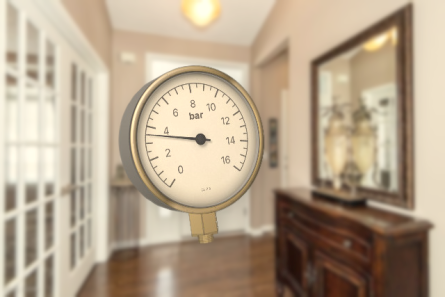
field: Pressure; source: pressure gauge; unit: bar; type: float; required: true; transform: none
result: 3.5 bar
